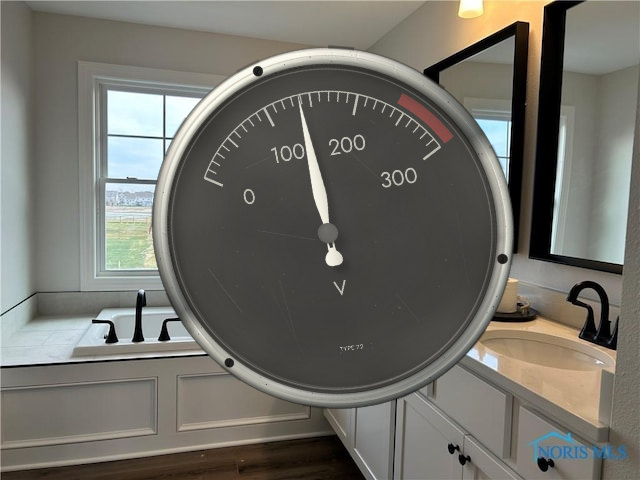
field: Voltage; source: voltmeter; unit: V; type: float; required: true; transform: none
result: 140 V
